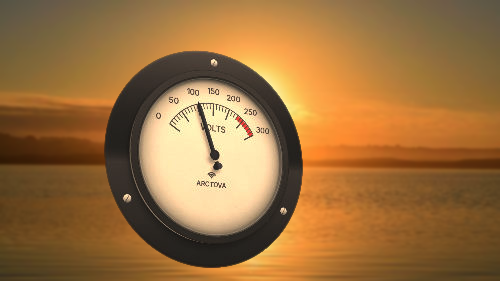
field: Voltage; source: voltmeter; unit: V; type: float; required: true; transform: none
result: 100 V
